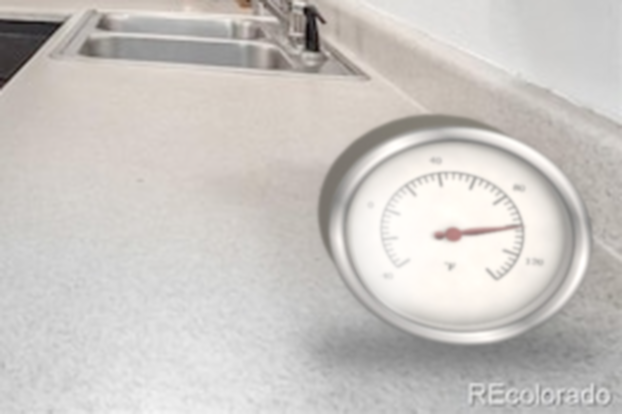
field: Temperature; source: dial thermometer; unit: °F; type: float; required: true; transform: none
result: 100 °F
